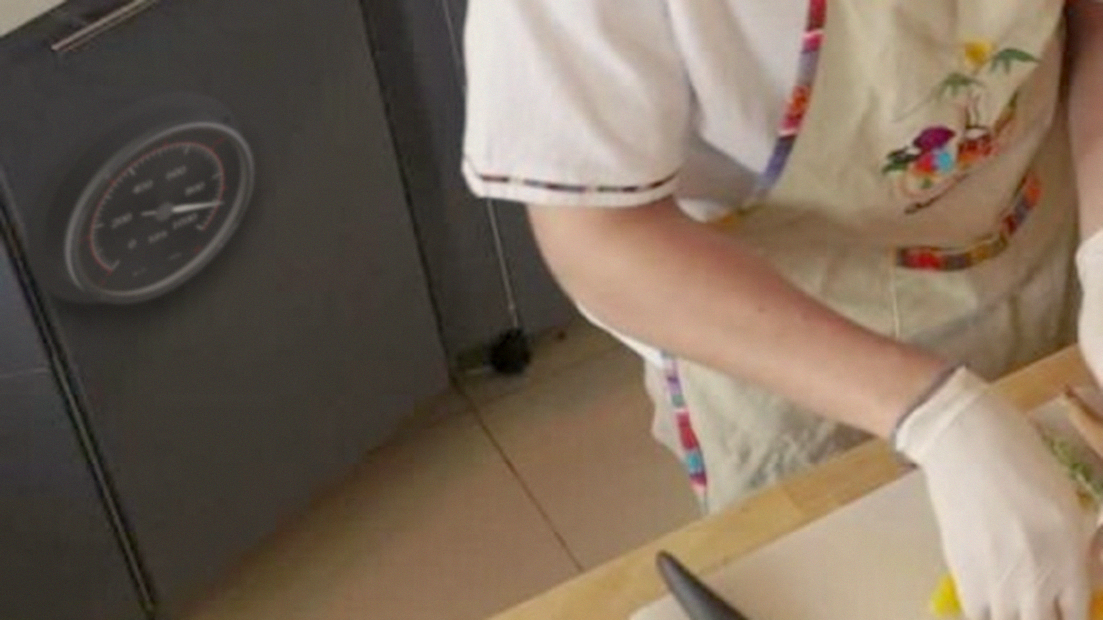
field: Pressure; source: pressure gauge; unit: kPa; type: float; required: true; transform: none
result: 900 kPa
